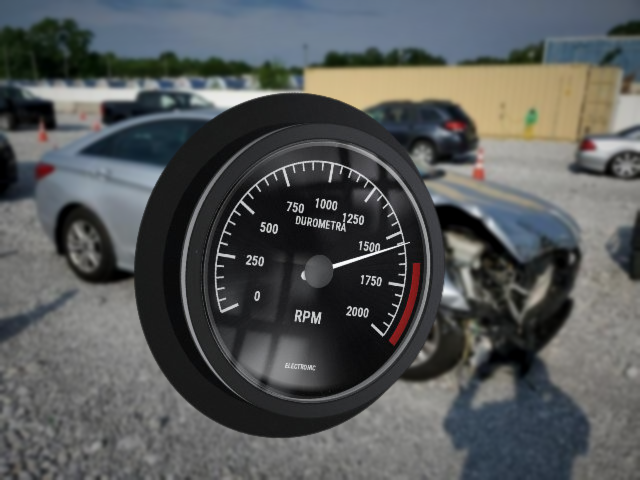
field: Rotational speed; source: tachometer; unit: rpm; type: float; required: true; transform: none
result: 1550 rpm
